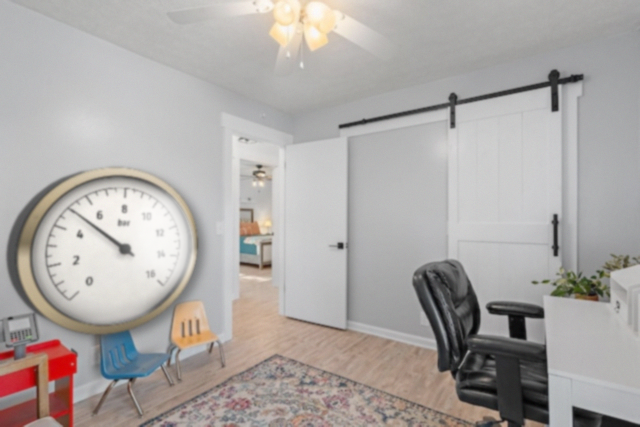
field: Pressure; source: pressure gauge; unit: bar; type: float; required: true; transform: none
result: 5 bar
